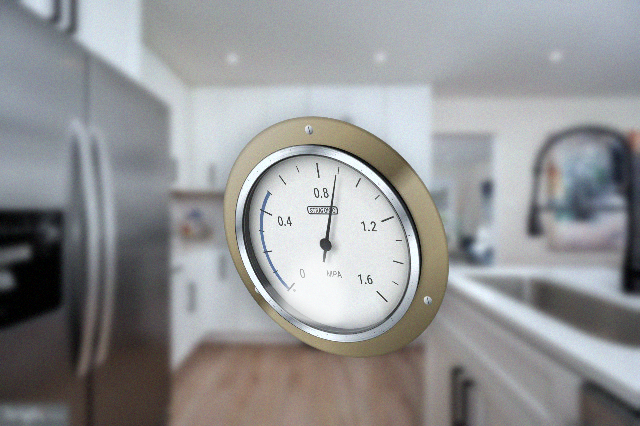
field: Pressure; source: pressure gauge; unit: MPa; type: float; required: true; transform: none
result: 0.9 MPa
